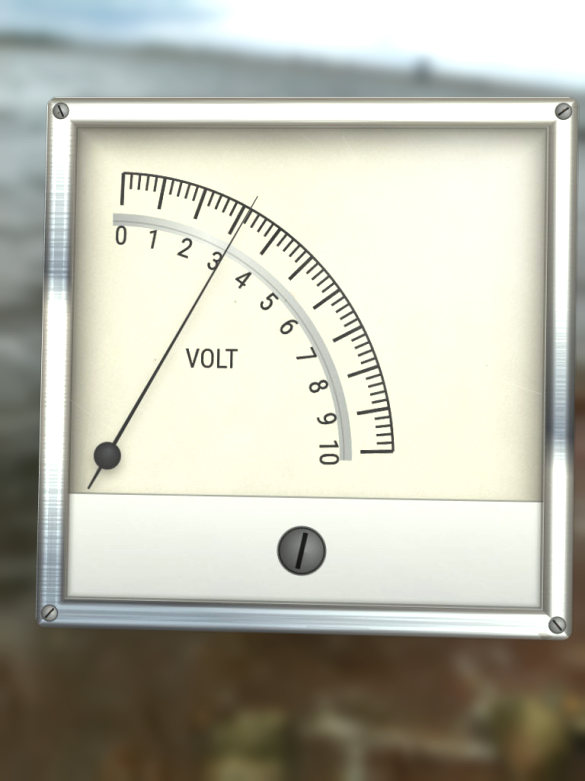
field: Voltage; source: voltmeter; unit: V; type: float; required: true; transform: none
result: 3.2 V
